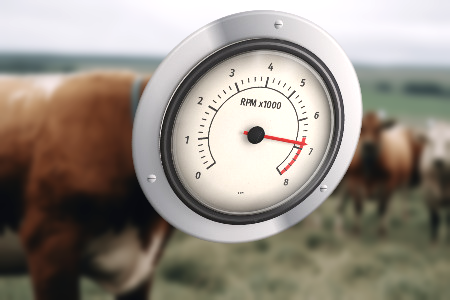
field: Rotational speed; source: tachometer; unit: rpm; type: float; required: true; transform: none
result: 6800 rpm
